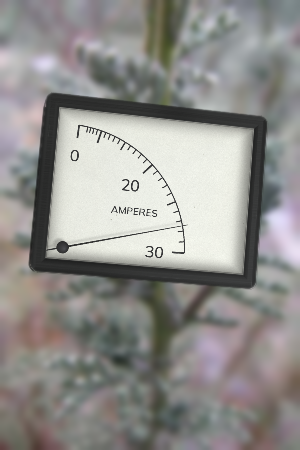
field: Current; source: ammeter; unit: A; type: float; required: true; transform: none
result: 27.5 A
